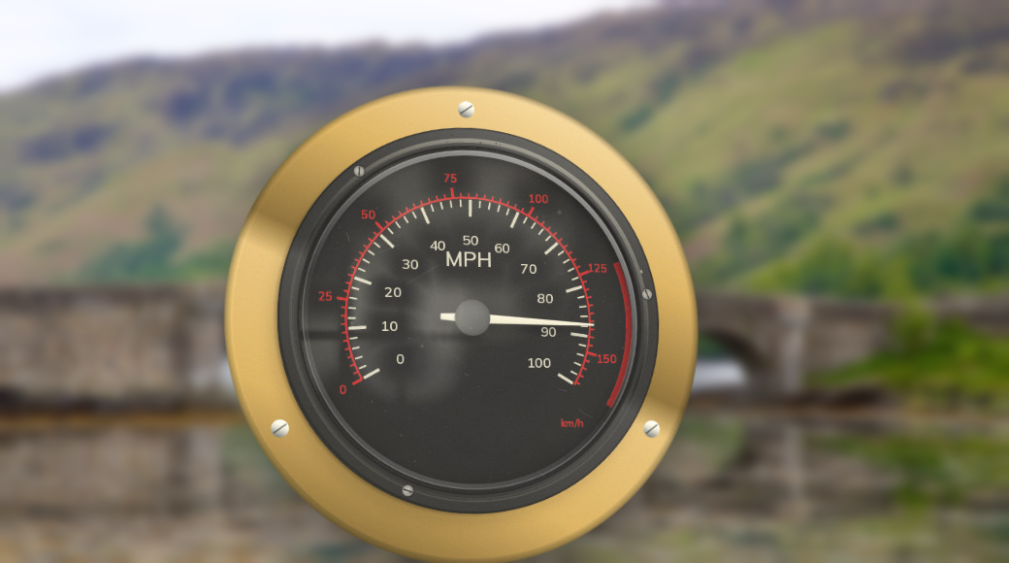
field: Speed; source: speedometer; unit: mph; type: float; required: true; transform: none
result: 88 mph
